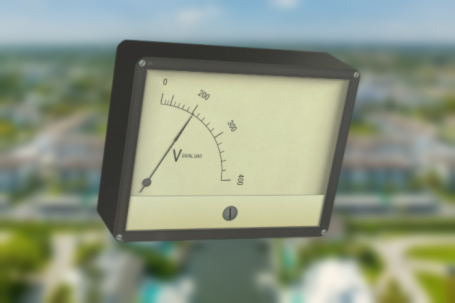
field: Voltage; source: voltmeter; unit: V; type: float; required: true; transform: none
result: 200 V
